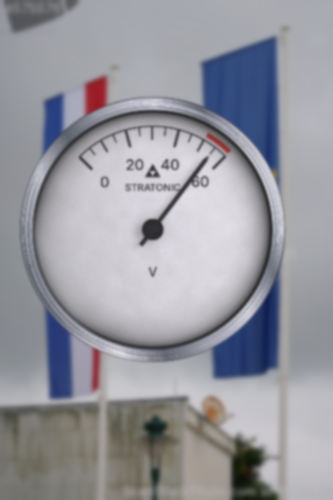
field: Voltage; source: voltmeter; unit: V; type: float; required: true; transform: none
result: 55 V
